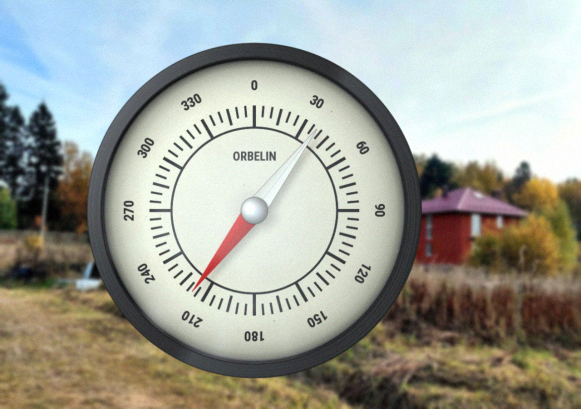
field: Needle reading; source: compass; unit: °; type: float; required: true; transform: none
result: 217.5 °
